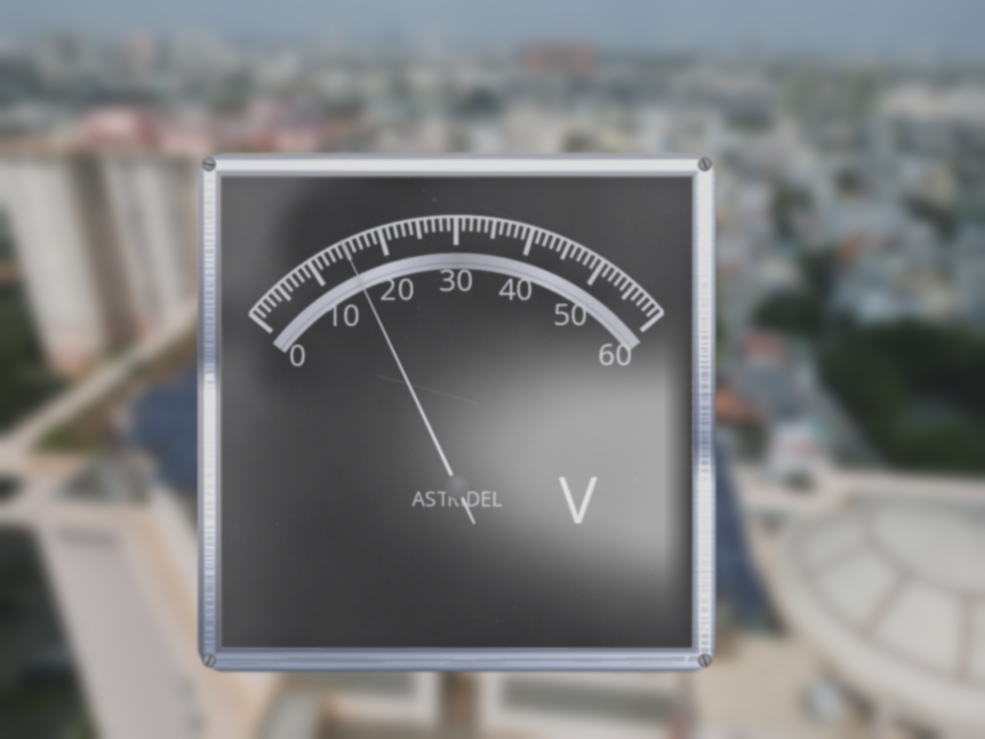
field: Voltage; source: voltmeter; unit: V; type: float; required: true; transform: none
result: 15 V
